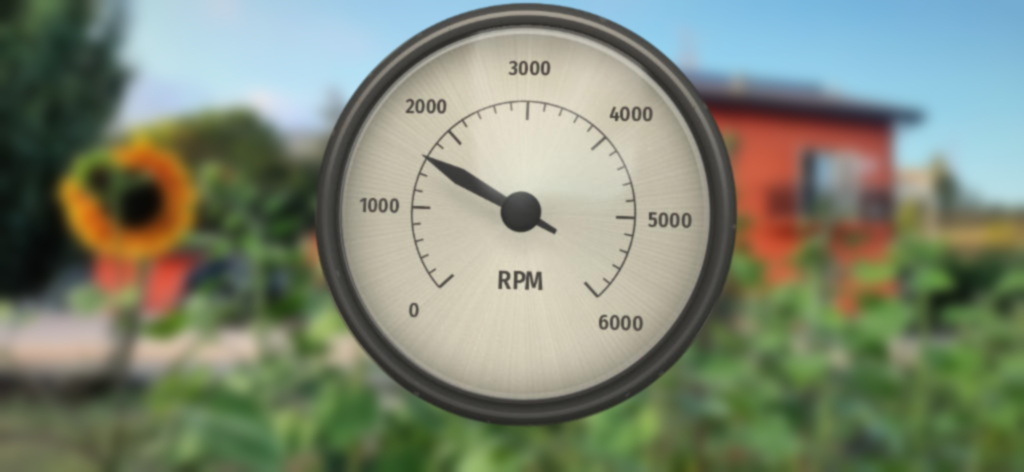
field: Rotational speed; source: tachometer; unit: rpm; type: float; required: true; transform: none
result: 1600 rpm
